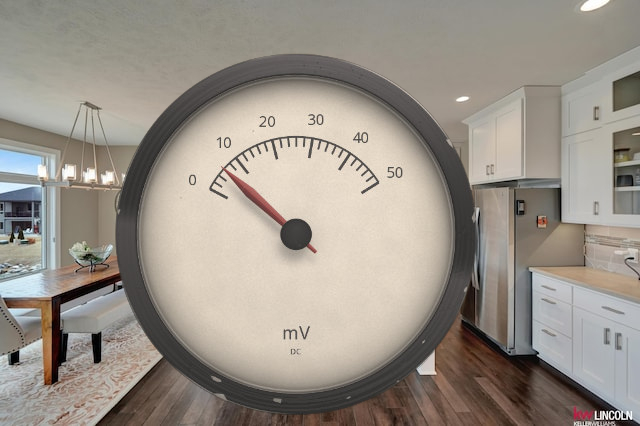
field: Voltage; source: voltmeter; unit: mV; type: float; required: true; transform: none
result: 6 mV
